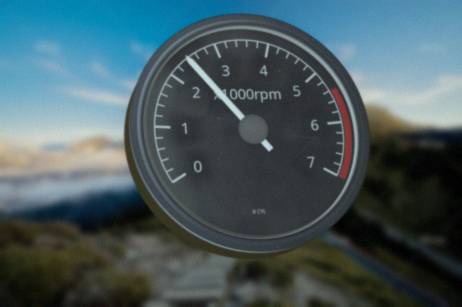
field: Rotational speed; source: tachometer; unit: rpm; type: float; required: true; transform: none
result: 2400 rpm
